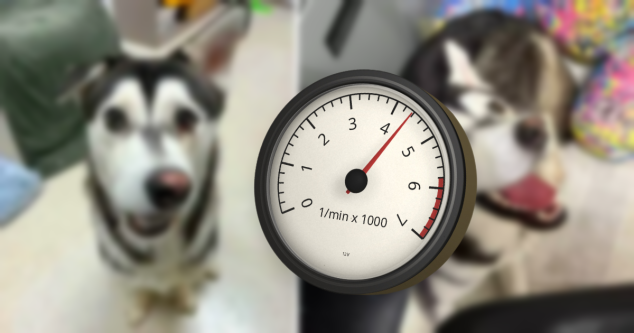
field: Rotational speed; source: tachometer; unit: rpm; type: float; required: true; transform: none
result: 4400 rpm
